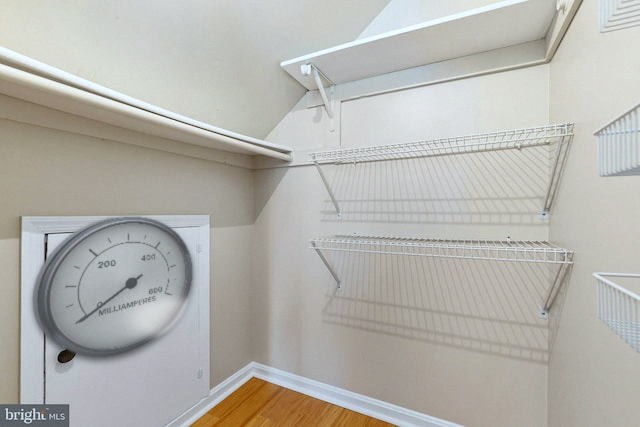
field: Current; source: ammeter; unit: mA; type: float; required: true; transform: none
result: 0 mA
